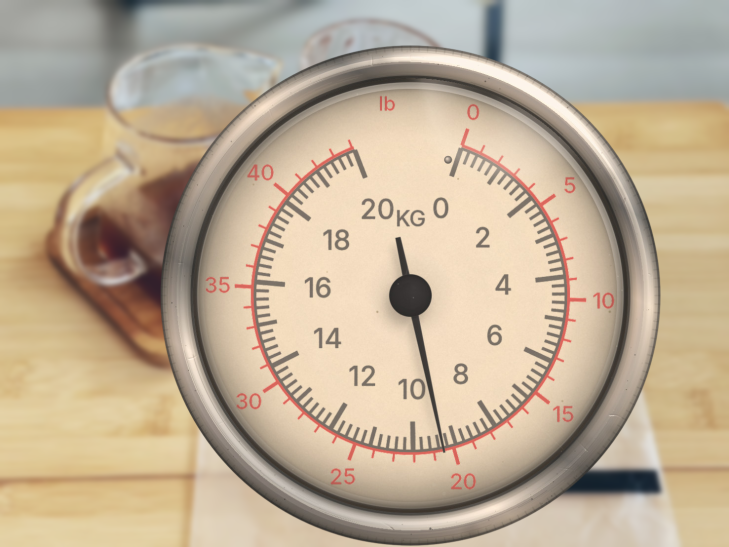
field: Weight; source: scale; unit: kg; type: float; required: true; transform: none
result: 9.3 kg
